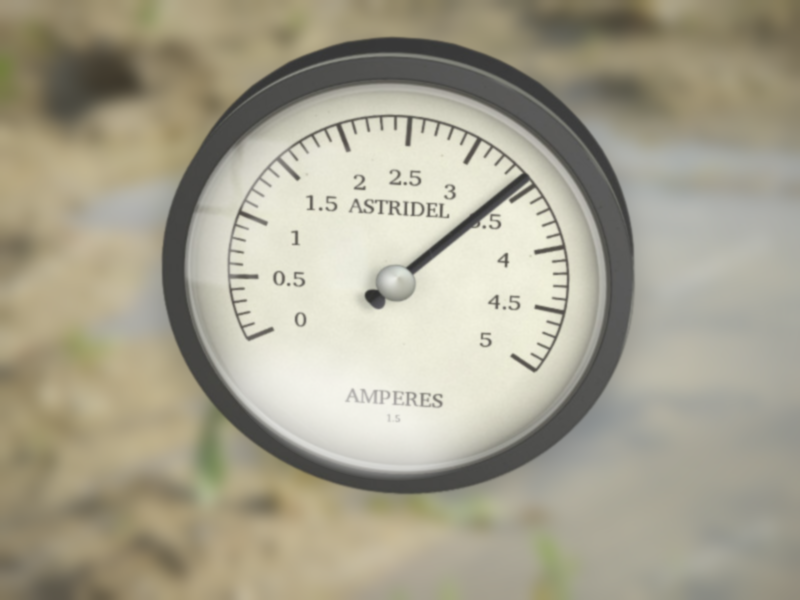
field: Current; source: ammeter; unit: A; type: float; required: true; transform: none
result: 3.4 A
